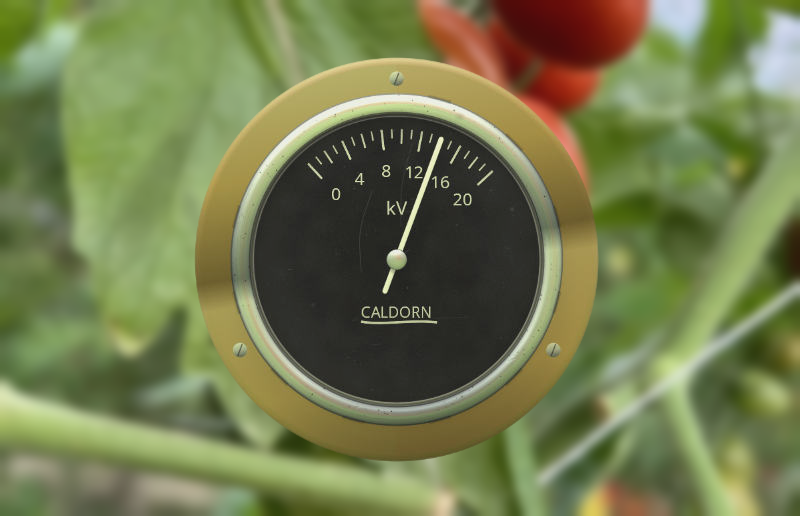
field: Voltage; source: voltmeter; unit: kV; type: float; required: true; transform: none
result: 14 kV
